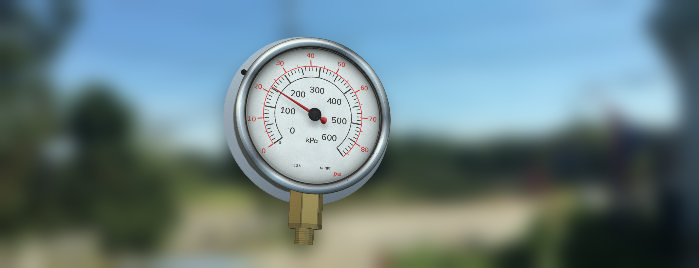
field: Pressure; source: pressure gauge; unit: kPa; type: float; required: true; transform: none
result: 150 kPa
